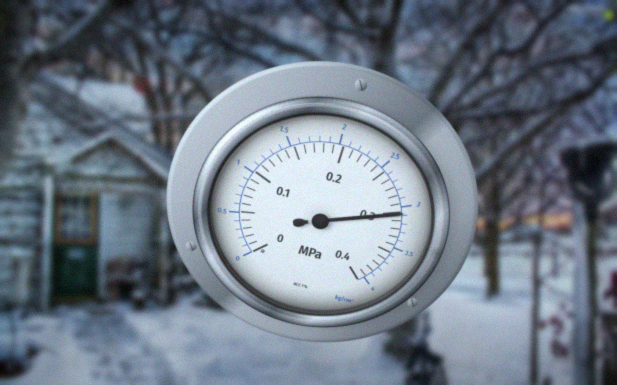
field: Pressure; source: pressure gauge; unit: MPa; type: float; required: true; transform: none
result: 0.3 MPa
